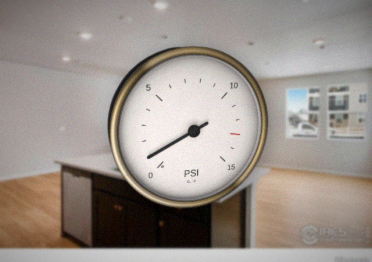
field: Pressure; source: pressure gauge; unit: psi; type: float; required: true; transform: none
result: 1 psi
